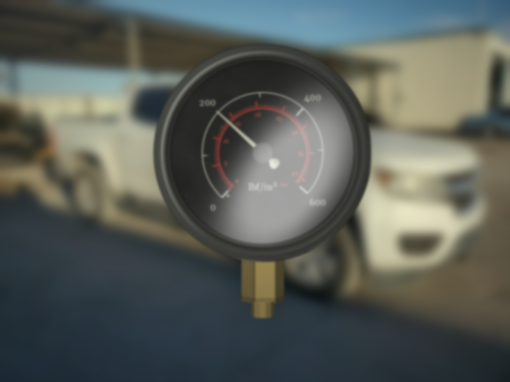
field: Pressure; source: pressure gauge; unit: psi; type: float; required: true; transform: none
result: 200 psi
